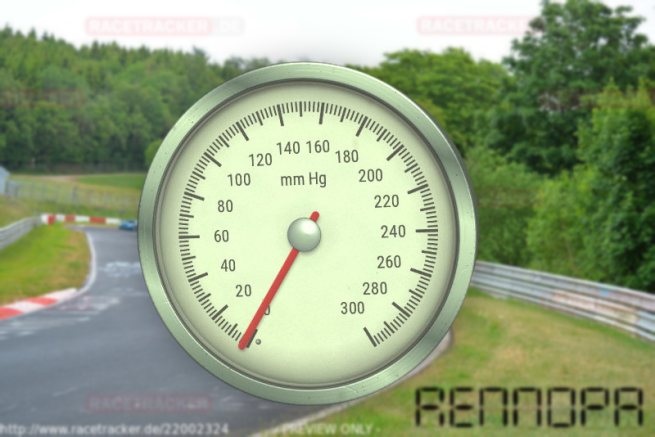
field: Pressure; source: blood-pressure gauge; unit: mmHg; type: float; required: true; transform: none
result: 2 mmHg
